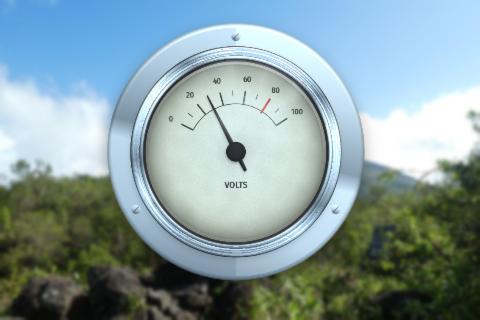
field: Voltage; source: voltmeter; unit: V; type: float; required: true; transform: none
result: 30 V
